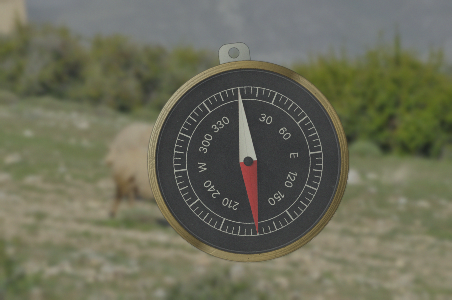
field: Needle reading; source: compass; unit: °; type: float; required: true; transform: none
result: 180 °
